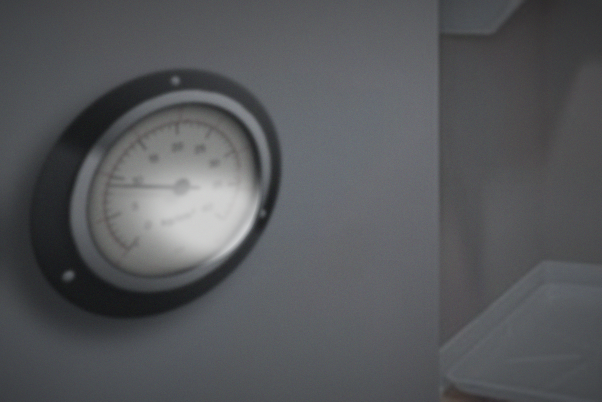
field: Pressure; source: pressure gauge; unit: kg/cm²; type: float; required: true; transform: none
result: 9 kg/cm²
